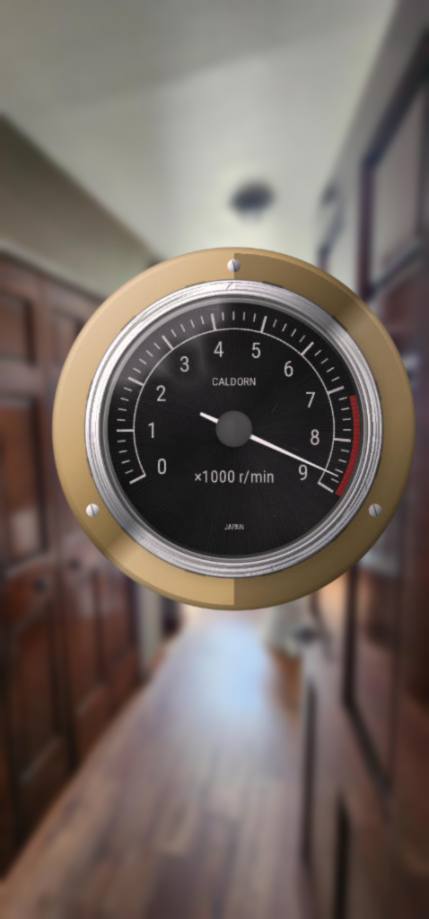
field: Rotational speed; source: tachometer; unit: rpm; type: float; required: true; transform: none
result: 8700 rpm
